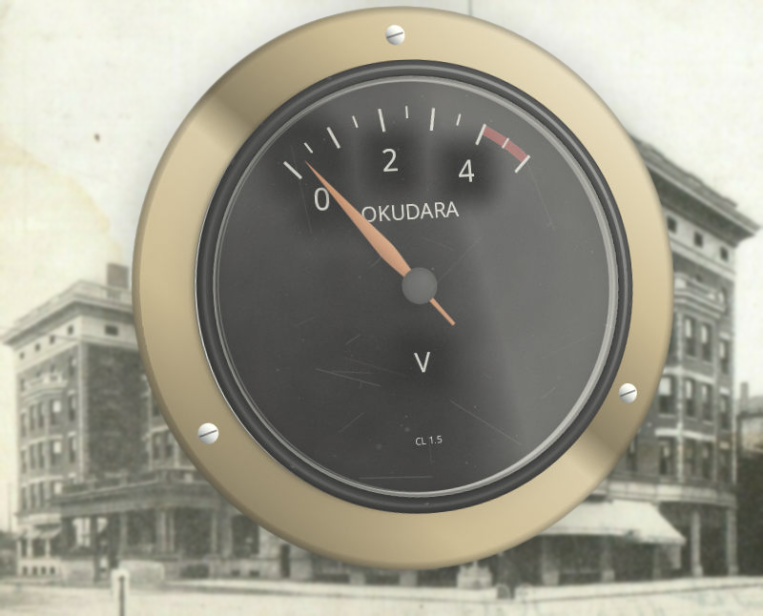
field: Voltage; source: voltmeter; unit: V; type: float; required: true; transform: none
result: 0.25 V
